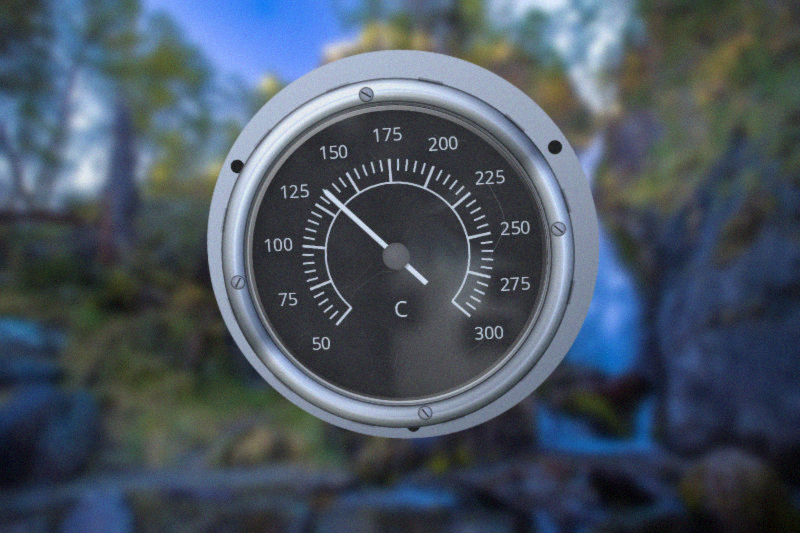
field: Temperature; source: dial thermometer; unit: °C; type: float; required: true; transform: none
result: 135 °C
